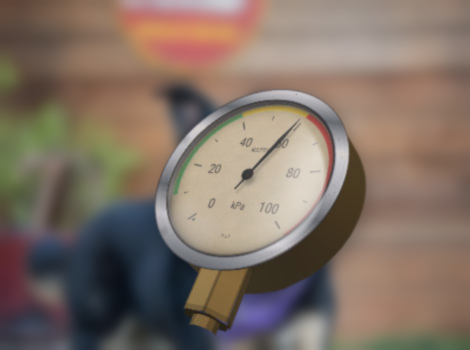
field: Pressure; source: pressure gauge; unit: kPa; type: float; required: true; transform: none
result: 60 kPa
